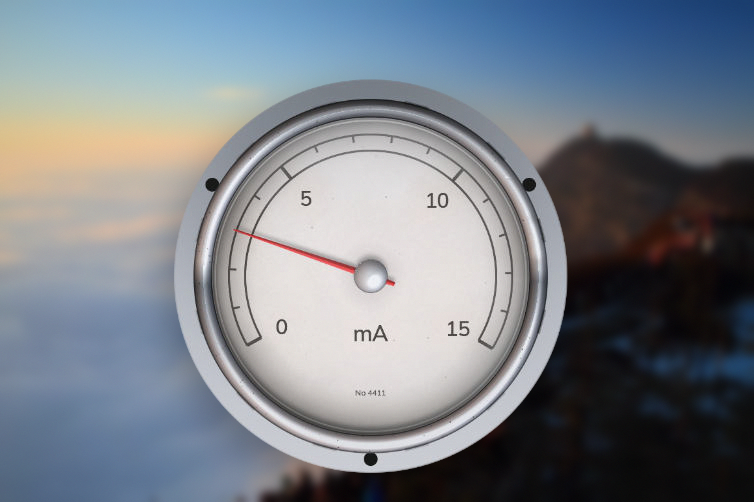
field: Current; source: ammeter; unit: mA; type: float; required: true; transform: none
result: 3 mA
